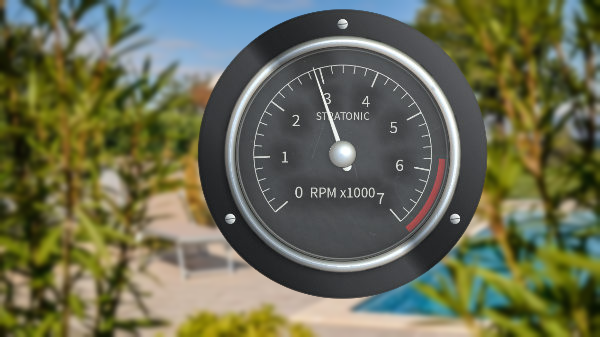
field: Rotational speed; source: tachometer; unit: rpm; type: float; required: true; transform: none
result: 2900 rpm
